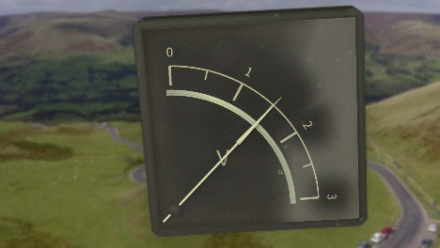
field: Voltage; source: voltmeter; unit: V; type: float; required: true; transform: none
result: 1.5 V
